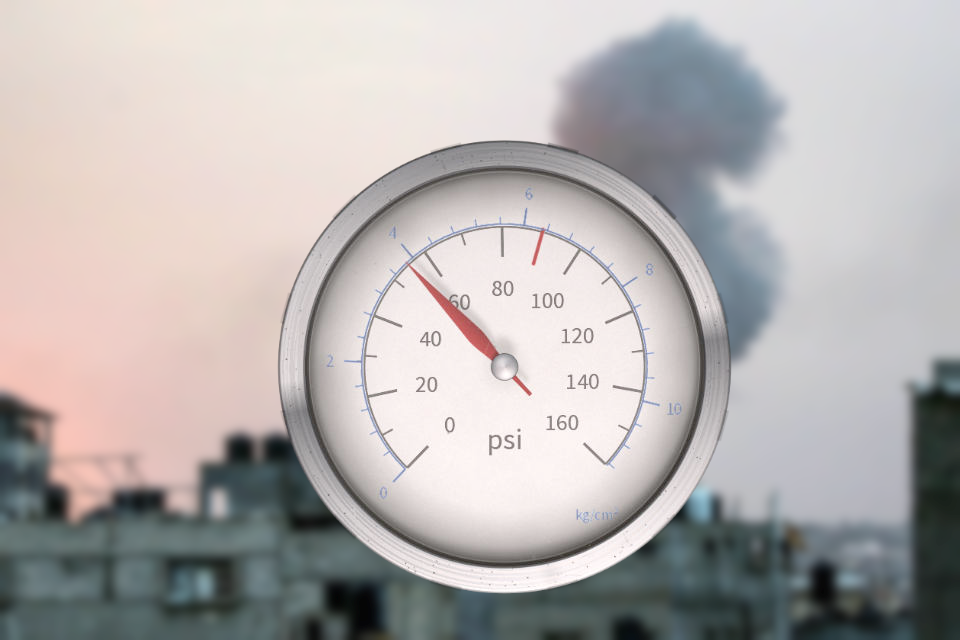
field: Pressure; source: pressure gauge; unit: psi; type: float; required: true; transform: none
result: 55 psi
